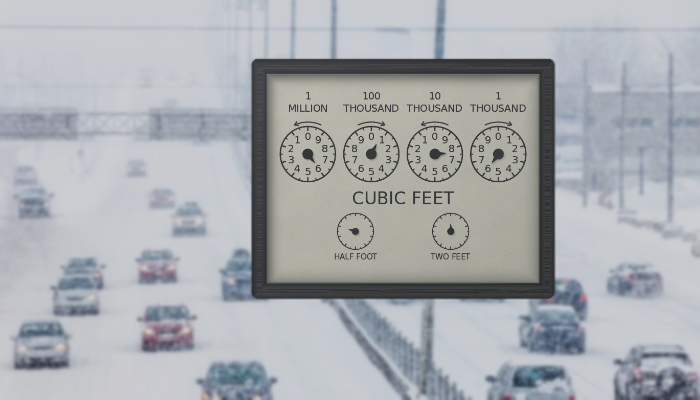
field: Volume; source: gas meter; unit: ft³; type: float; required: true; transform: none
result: 607600 ft³
